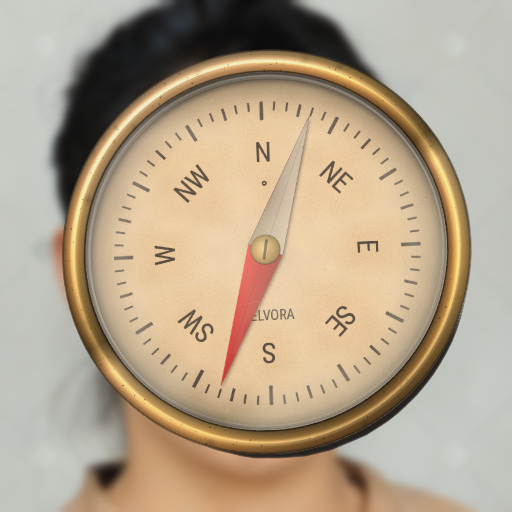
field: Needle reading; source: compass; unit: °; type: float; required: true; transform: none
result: 200 °
